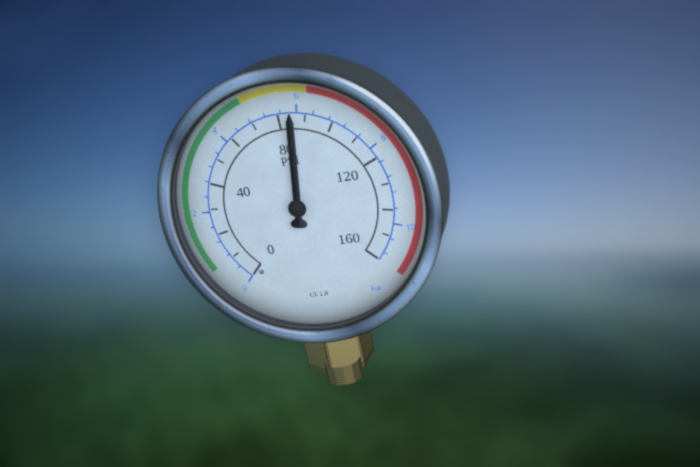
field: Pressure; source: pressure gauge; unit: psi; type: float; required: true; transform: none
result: 85 psi
